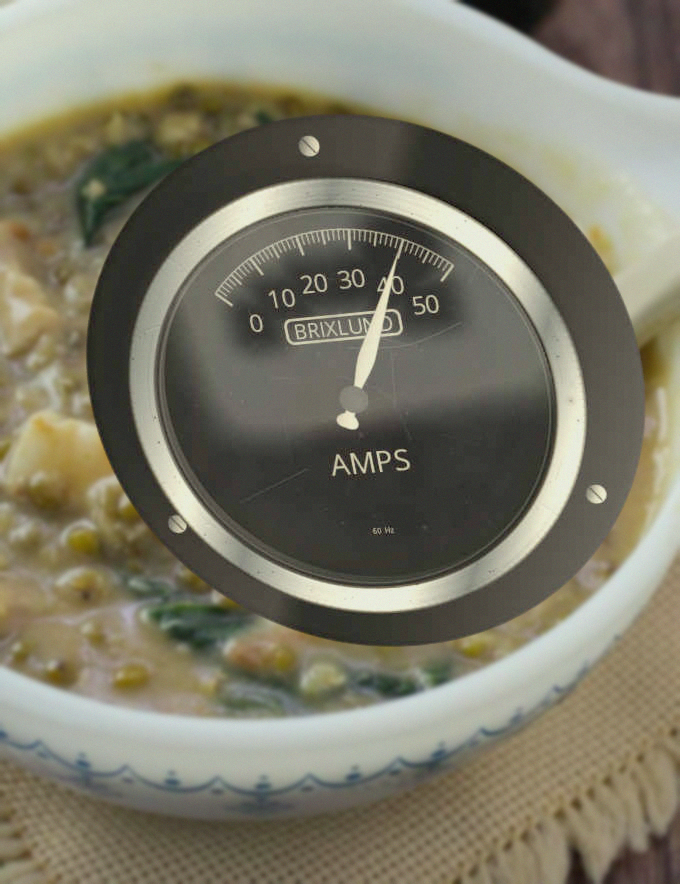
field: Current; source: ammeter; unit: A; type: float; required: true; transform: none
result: 40 A
